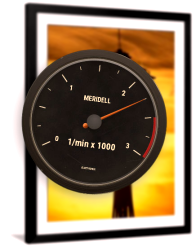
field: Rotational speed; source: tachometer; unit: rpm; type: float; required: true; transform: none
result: 2250 rpm
